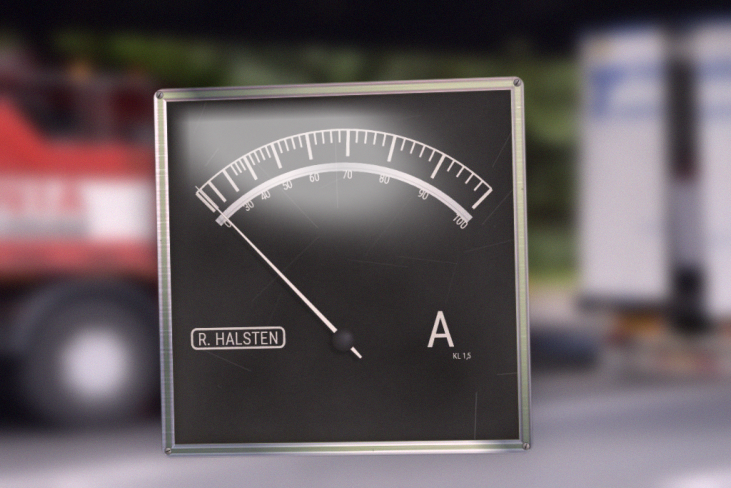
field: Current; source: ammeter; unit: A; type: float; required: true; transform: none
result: 10 A
